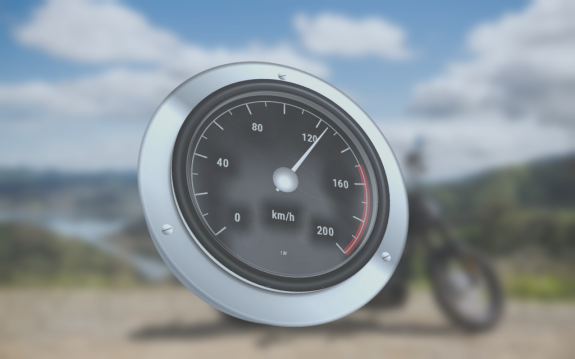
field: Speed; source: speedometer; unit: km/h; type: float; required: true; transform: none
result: 125 km/h
